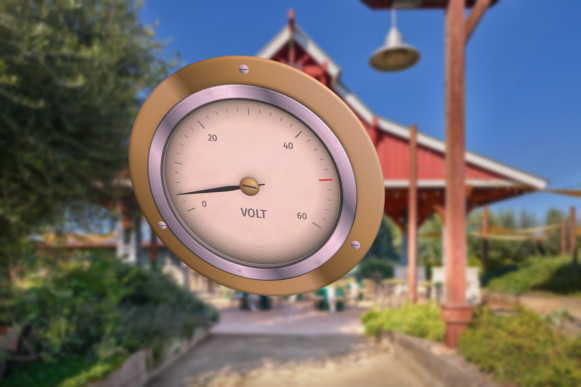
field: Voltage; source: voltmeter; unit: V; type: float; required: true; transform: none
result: 4 V
